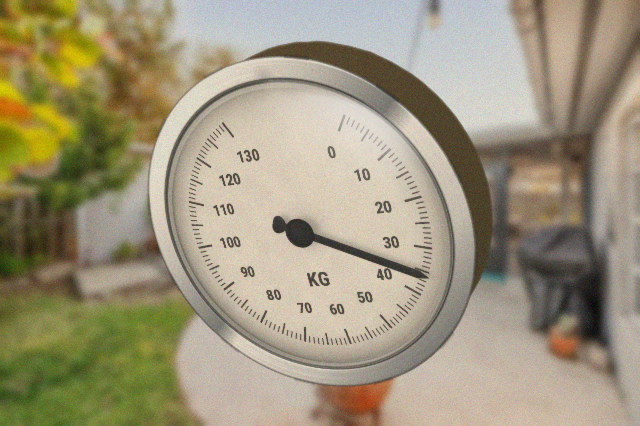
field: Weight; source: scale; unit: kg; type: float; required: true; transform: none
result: 35 kg
